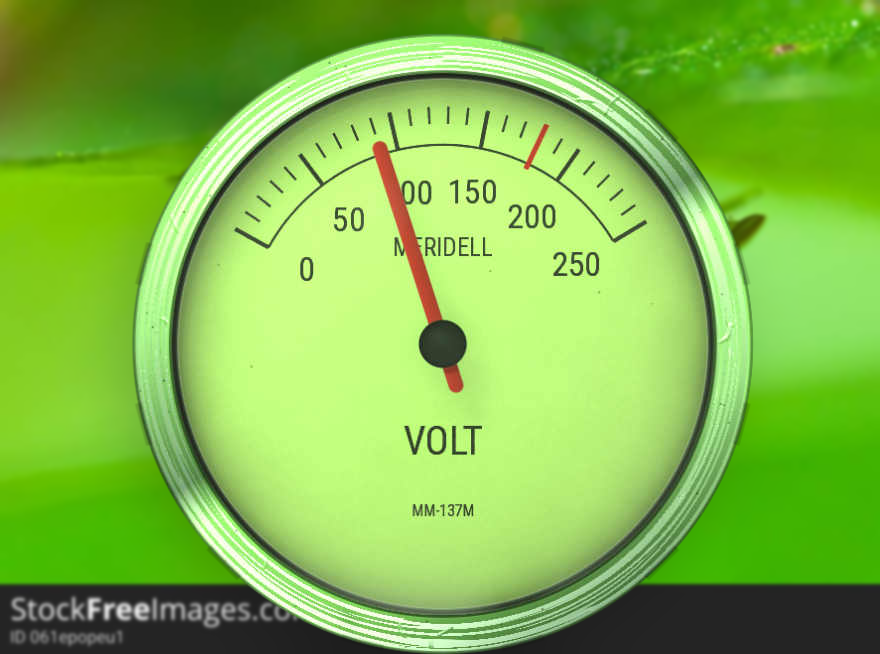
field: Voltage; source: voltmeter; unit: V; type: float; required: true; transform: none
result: 90 V
